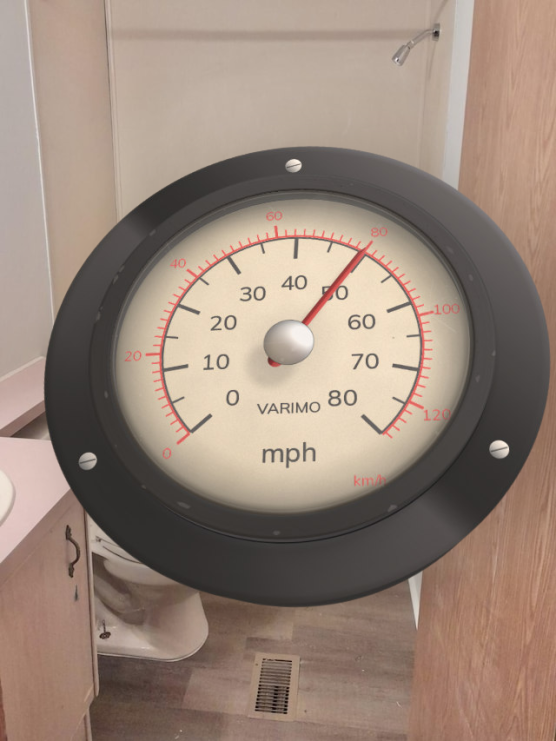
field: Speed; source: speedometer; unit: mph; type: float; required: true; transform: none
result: 50 mph
